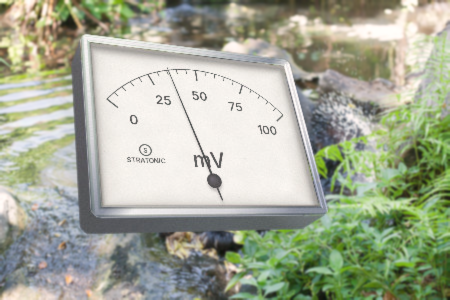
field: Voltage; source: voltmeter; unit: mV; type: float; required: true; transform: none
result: 35 mV
